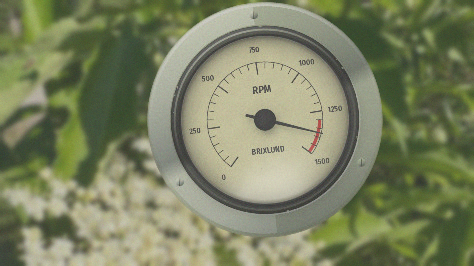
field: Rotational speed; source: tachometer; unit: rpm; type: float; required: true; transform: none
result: 1375 rpm
